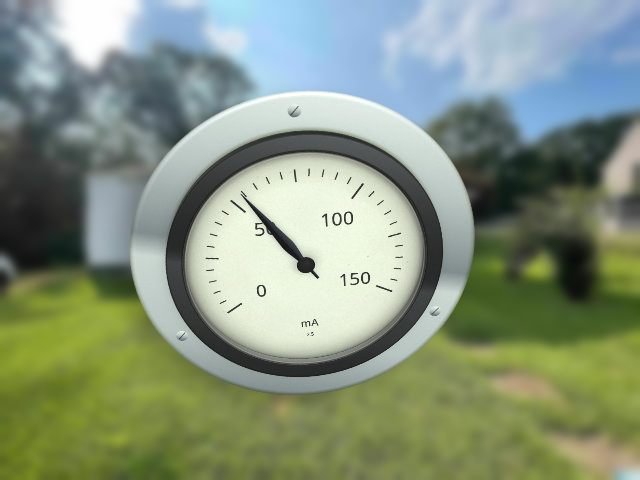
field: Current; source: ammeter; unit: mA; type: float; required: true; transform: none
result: 55 mA
